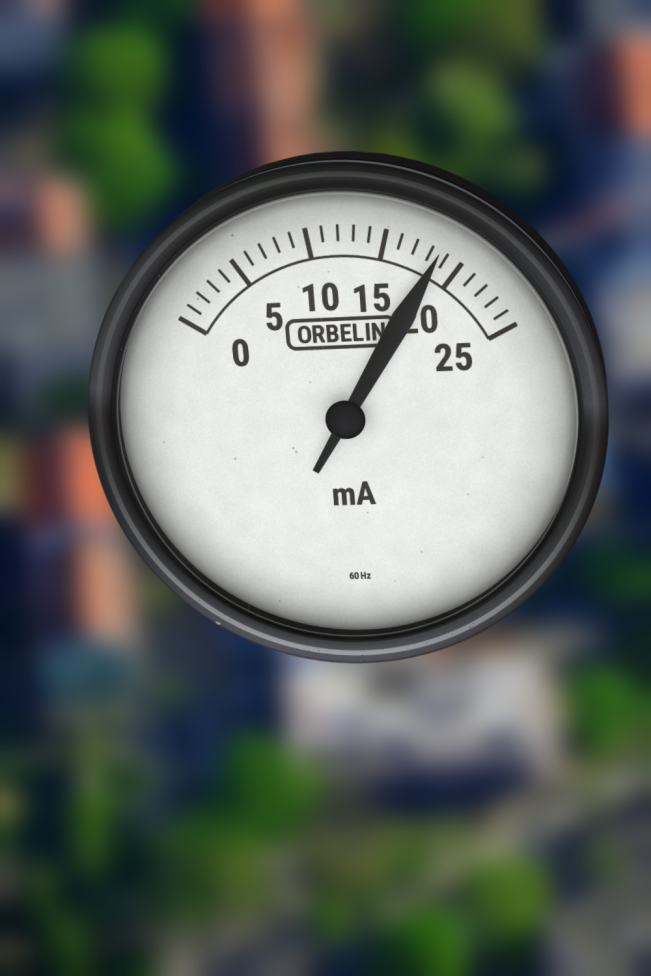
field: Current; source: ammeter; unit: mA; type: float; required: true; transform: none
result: 18.5 mA
